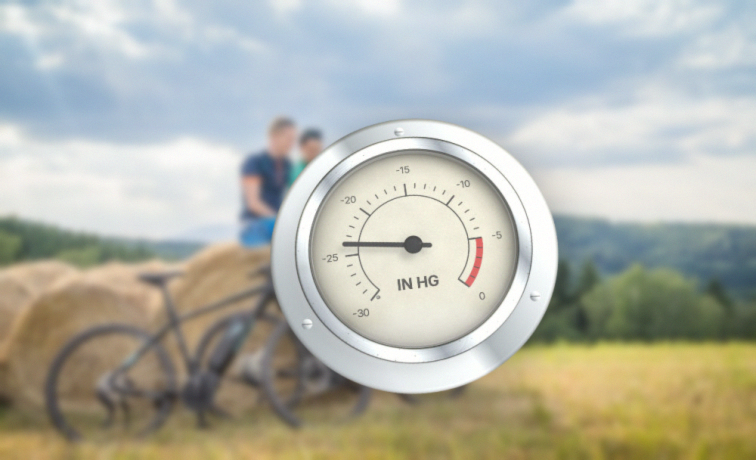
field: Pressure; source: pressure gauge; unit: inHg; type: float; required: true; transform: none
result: -24 inHg
